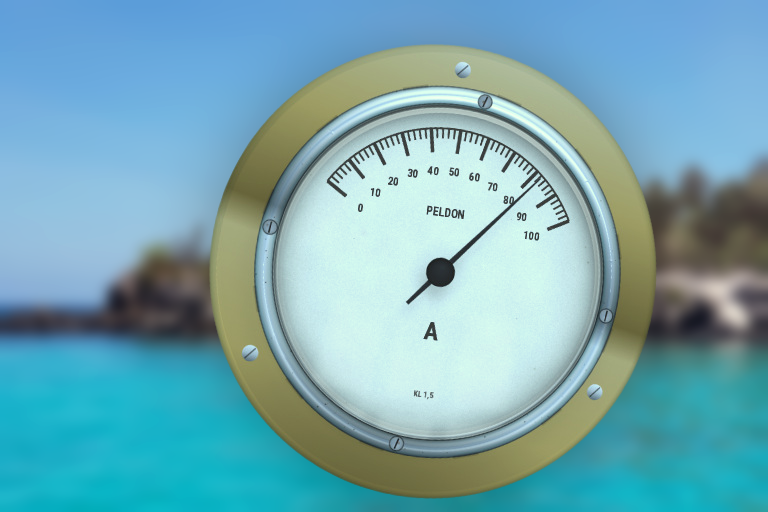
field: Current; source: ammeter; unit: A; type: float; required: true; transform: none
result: 82 A
